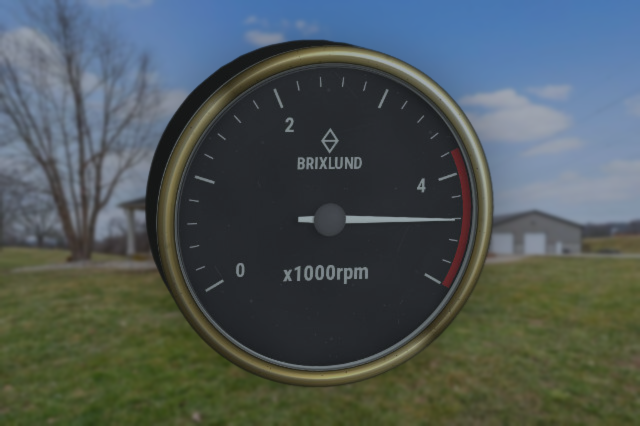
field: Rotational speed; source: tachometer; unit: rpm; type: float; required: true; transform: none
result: 4400 rpm
